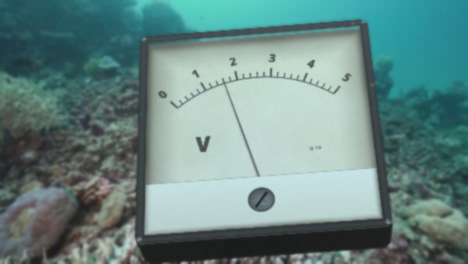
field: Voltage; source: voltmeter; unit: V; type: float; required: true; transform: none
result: 1.6 V
